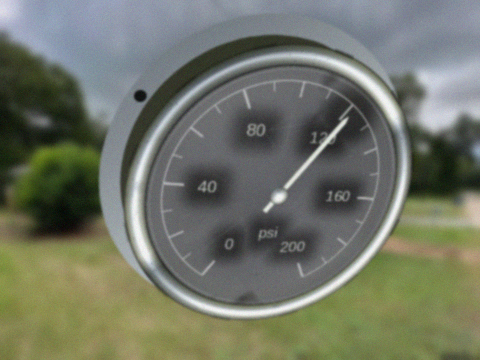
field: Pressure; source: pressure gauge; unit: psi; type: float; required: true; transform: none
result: 120 psi
